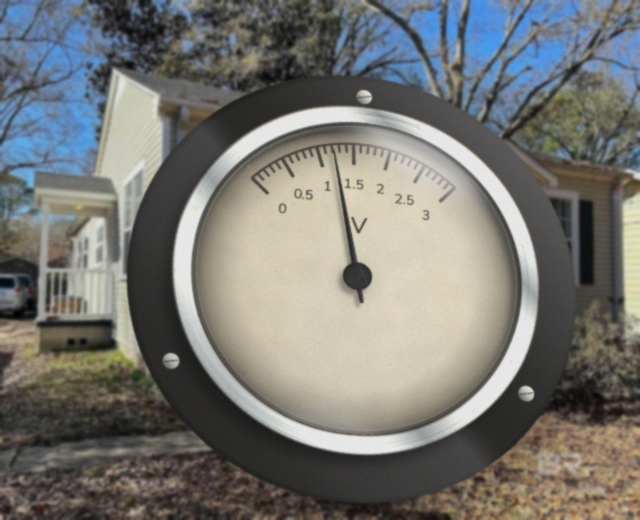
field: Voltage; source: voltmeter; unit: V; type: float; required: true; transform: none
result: 1.2 V
